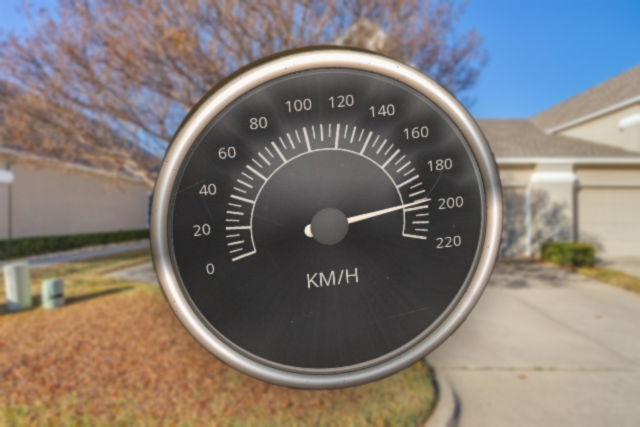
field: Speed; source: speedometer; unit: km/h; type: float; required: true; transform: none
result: 195 km/h
